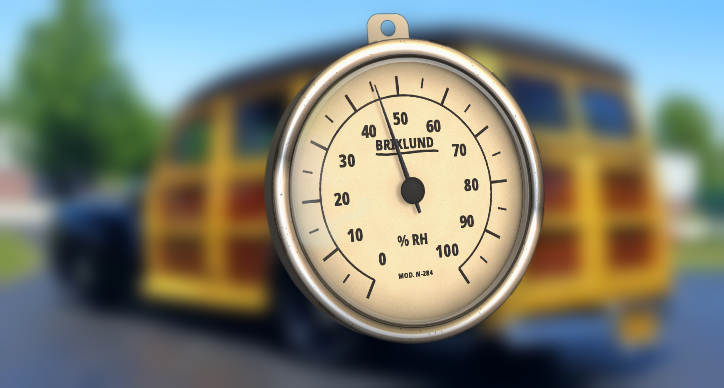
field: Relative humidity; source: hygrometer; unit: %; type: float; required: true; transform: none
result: 45 %
